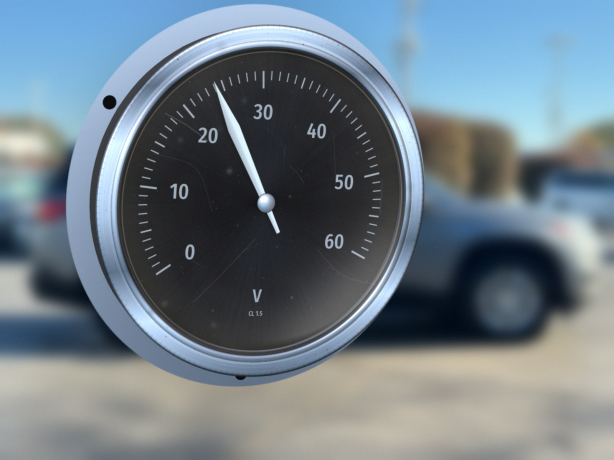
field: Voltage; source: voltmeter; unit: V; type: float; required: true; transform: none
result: 24 V
